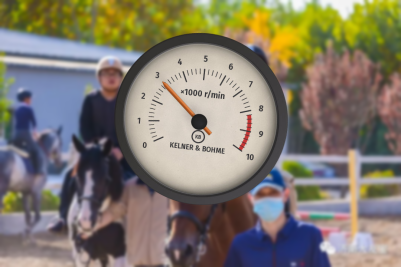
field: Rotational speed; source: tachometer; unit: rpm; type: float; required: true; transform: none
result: 3000 rpm
